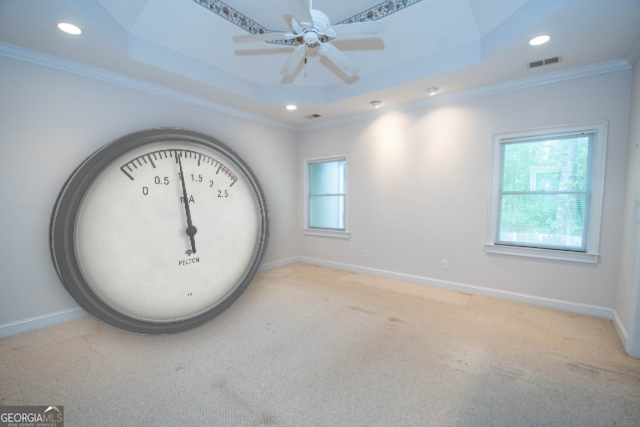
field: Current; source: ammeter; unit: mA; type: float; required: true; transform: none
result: 1 mA
